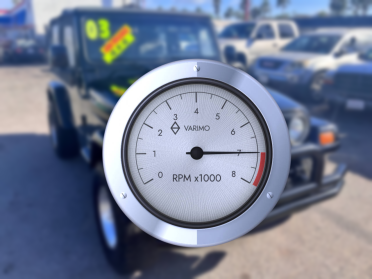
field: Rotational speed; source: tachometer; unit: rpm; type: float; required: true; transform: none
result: 7000 rpm
